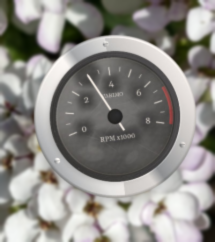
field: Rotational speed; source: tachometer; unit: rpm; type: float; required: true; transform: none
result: 3000 rpm
